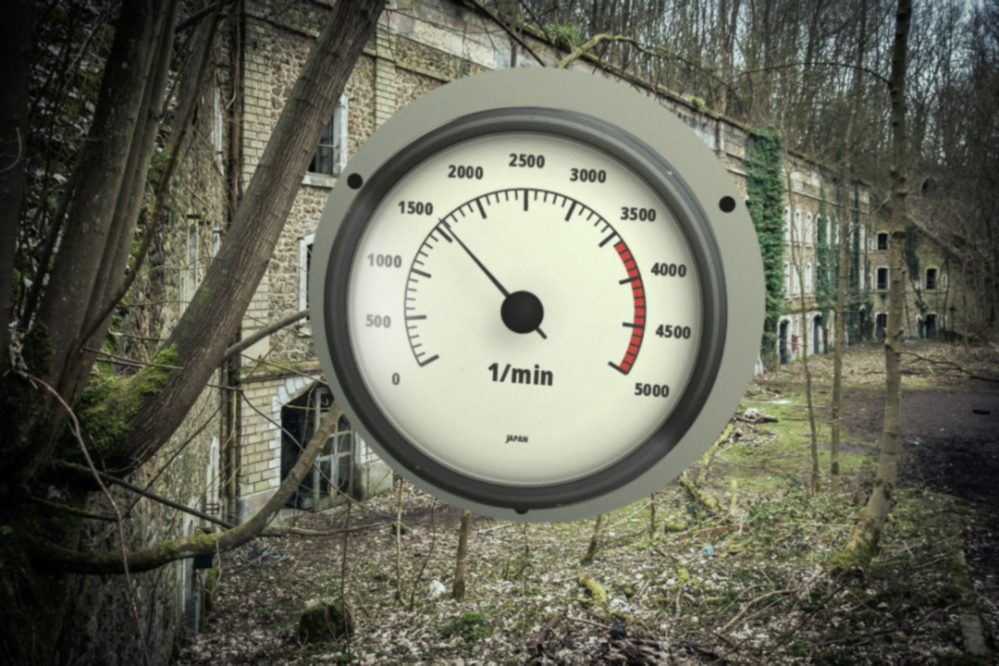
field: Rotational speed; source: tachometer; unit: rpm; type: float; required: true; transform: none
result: 1600 rpm
